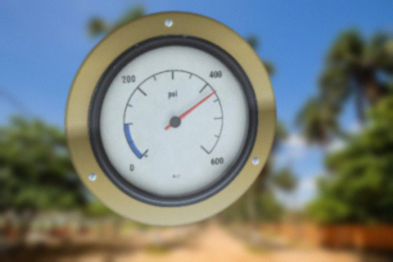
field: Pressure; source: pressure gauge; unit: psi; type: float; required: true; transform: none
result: 425 psi
